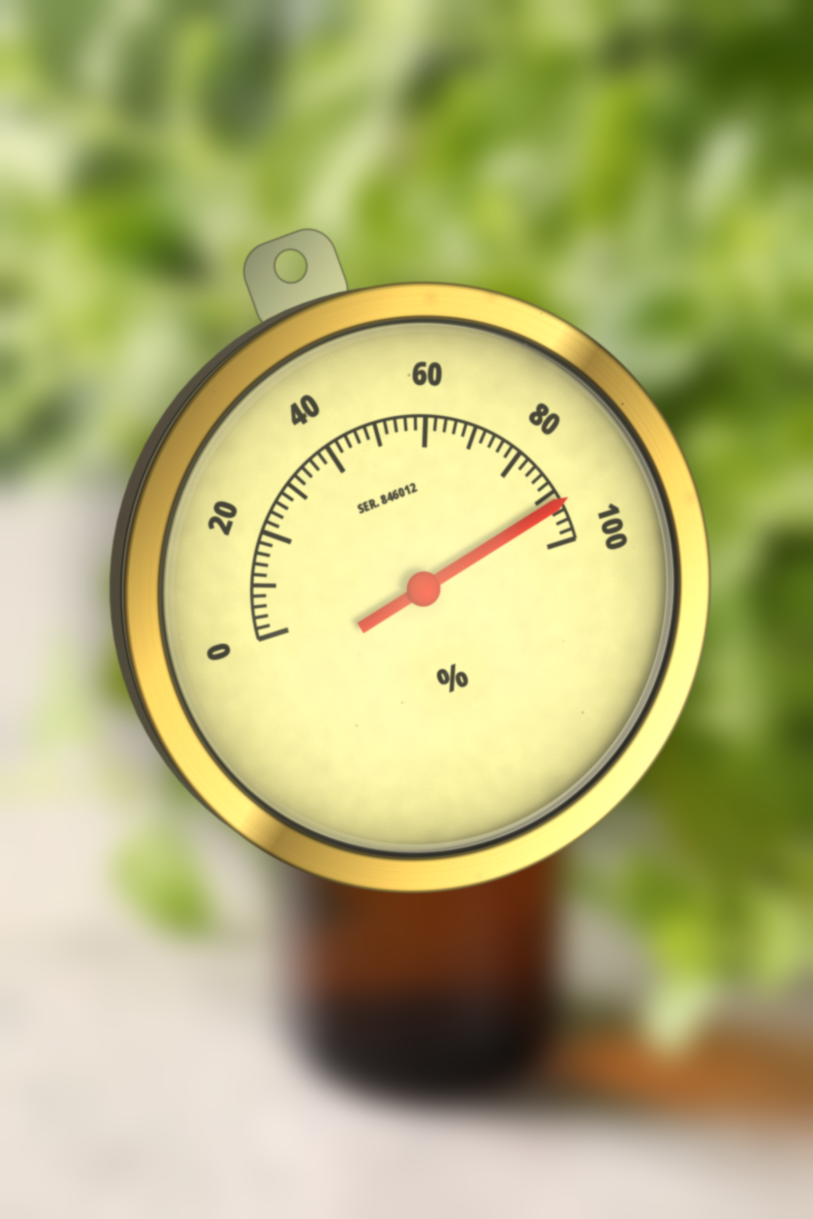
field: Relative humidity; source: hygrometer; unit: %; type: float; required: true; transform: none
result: 92 %
